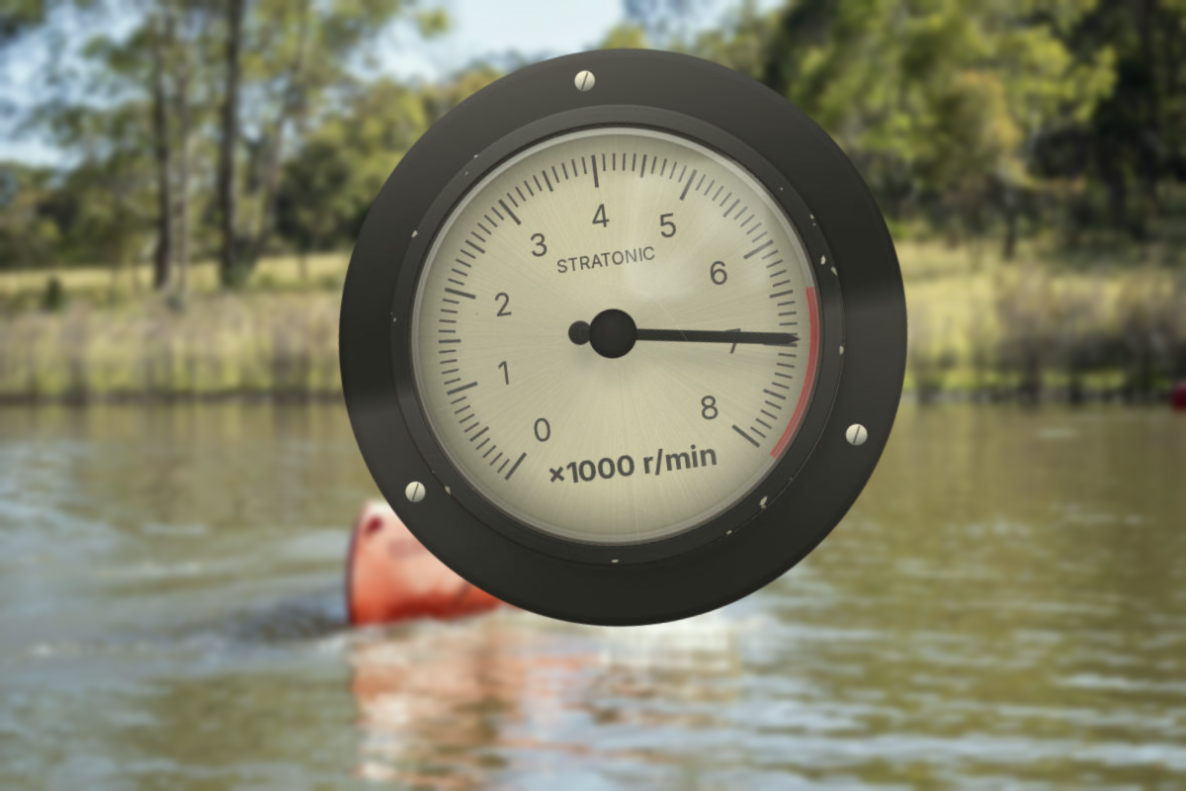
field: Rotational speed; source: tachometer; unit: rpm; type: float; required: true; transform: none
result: 6950 rpm
